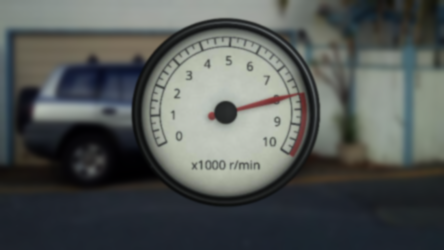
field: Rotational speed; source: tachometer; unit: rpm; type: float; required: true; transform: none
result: 8000 rpm
